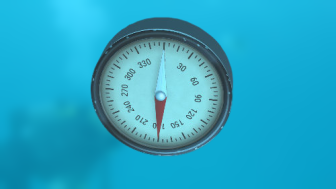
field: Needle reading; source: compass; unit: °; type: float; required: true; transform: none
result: 180 °
